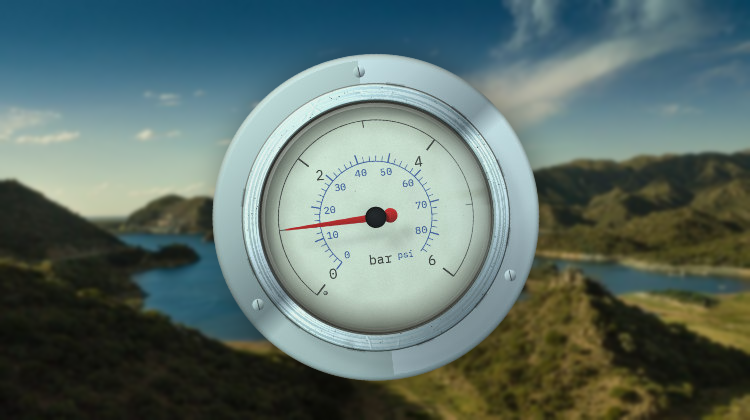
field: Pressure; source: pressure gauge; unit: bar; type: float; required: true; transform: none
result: 1 bar
